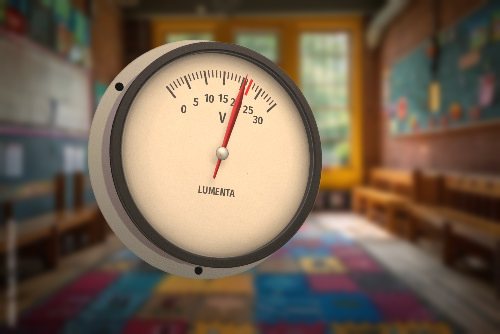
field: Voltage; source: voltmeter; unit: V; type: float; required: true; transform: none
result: 20 V
